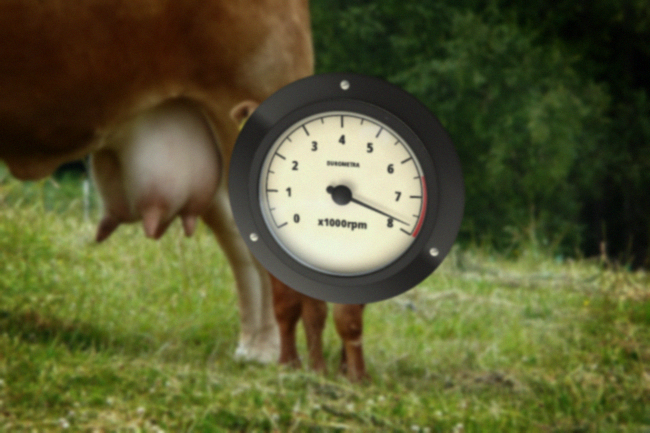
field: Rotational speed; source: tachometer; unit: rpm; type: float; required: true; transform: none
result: 7750 rpm
